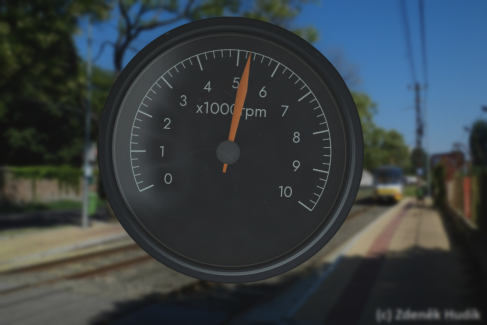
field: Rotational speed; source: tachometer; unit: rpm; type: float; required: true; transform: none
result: 5300 rpm
